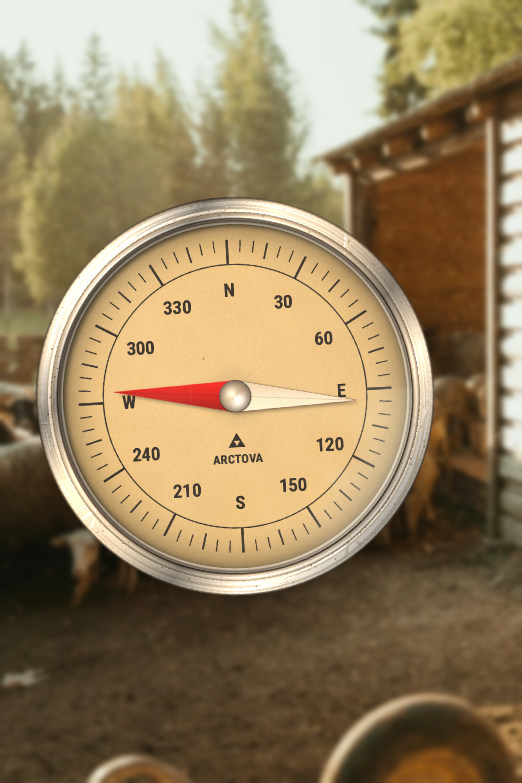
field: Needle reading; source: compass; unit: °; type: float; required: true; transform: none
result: 275 °
